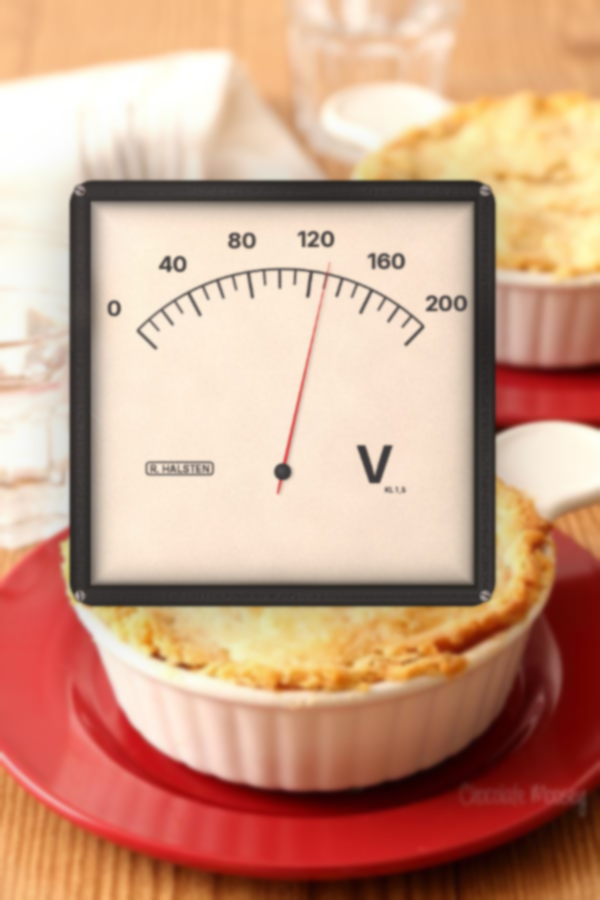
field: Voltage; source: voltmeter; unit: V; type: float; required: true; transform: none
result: 130 V
